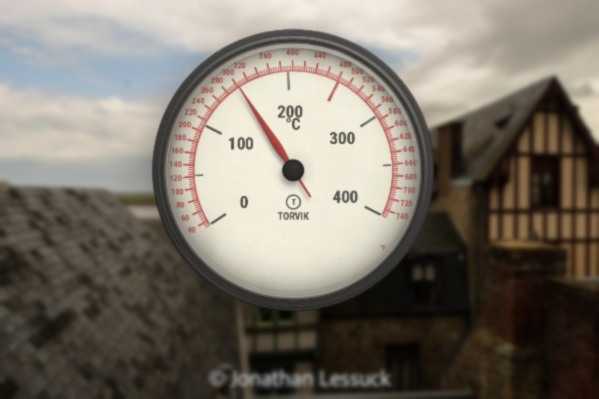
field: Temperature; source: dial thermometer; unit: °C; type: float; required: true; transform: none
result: 150 °C
